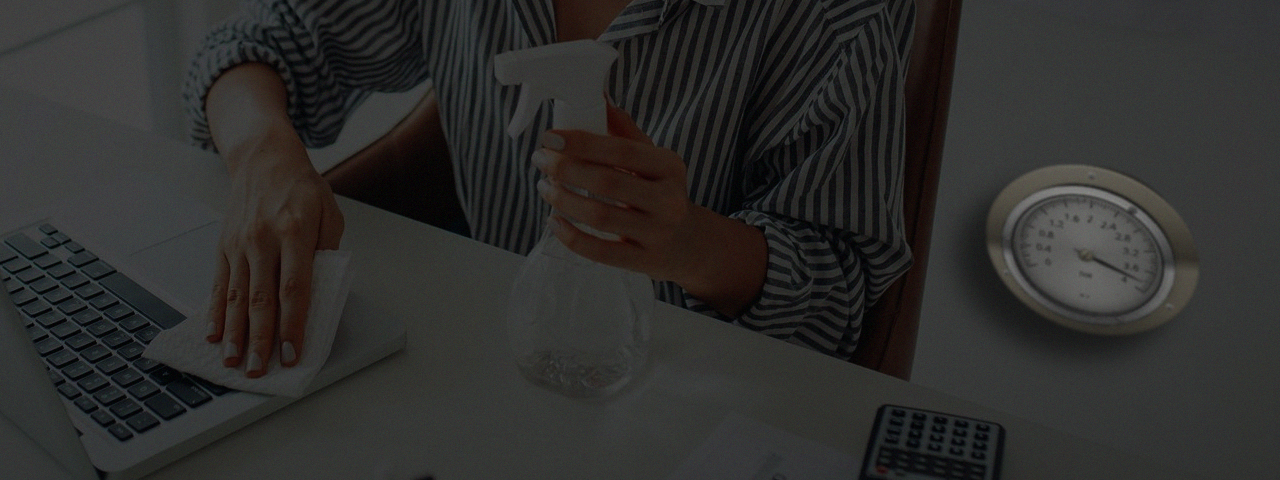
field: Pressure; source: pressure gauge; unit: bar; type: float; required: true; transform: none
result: 3.8 bar
